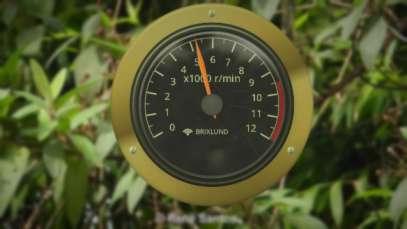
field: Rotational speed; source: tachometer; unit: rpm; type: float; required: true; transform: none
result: 5250 rpm
